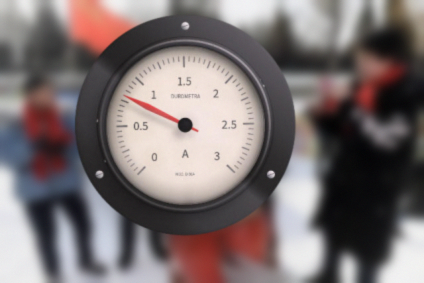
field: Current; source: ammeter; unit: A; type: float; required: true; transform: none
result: 0.8 A
